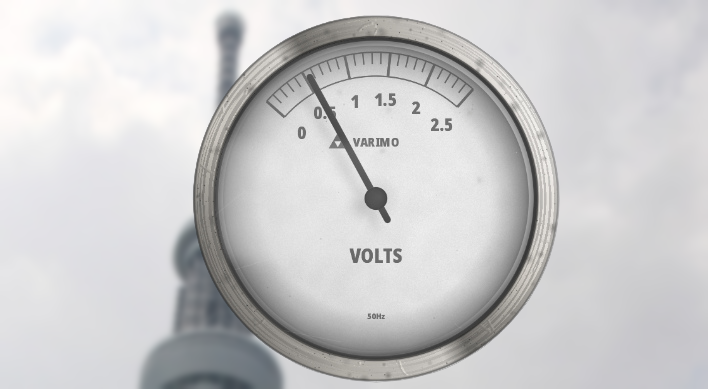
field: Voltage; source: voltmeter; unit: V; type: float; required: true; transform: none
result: 0.55 V
